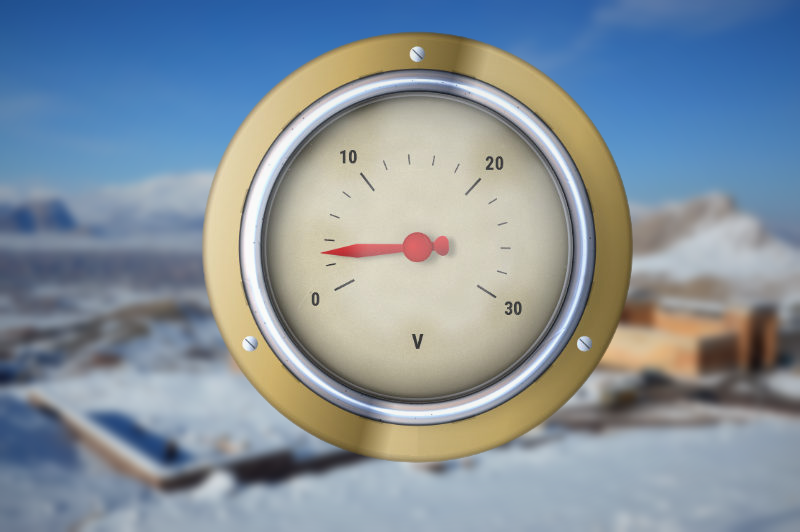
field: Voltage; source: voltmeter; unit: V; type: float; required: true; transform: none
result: 3 V
